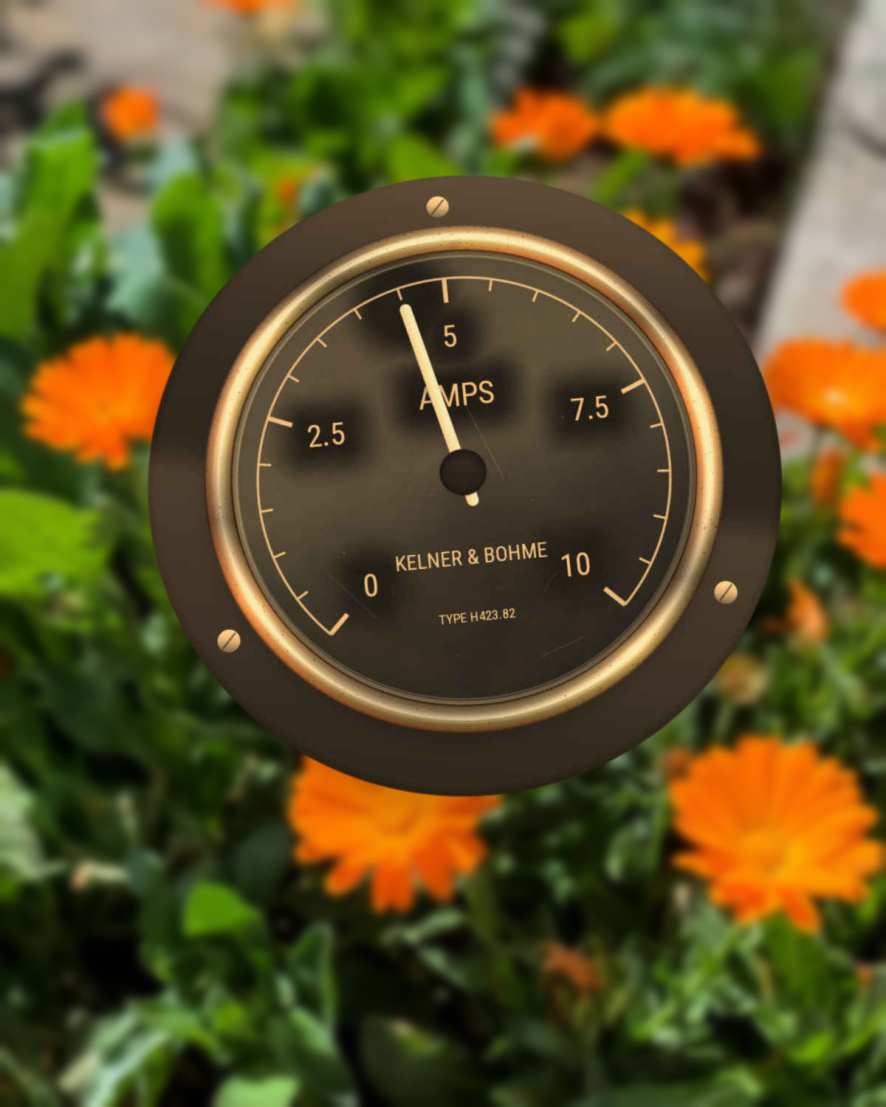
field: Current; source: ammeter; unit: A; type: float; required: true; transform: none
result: 4.5 A
